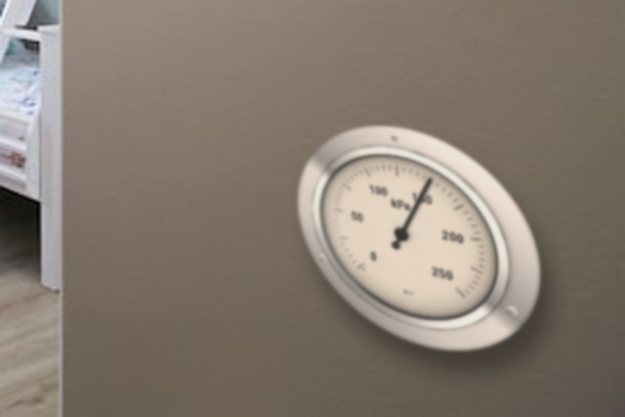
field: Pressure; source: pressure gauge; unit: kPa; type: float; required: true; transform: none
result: 150 kPa
